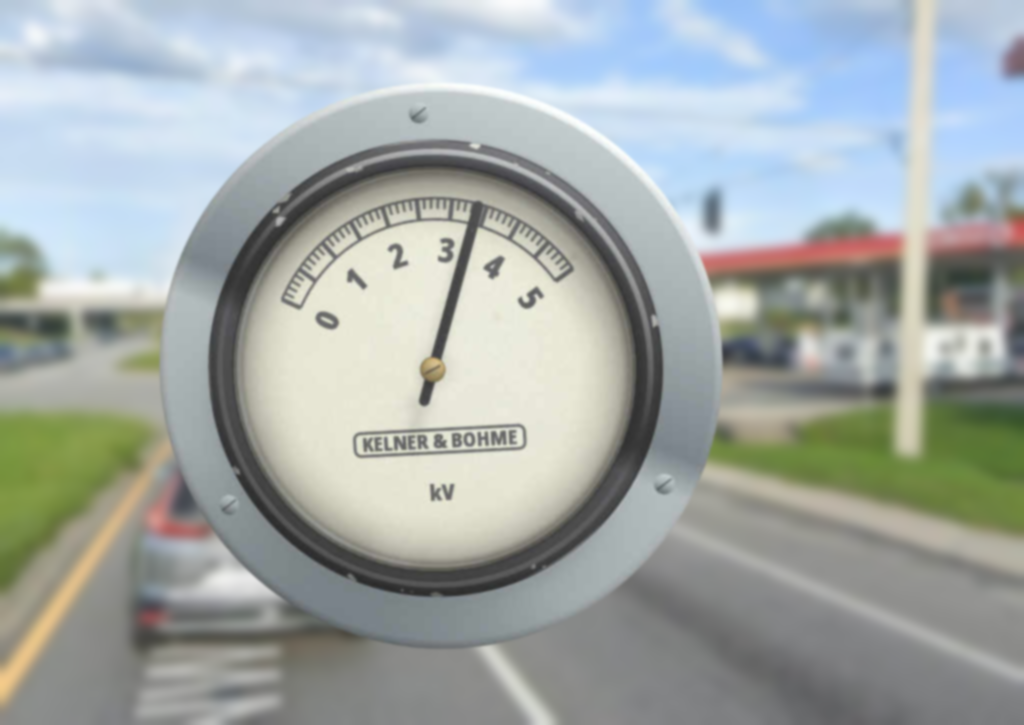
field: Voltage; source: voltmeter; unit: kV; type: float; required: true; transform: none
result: 3.4 kV
